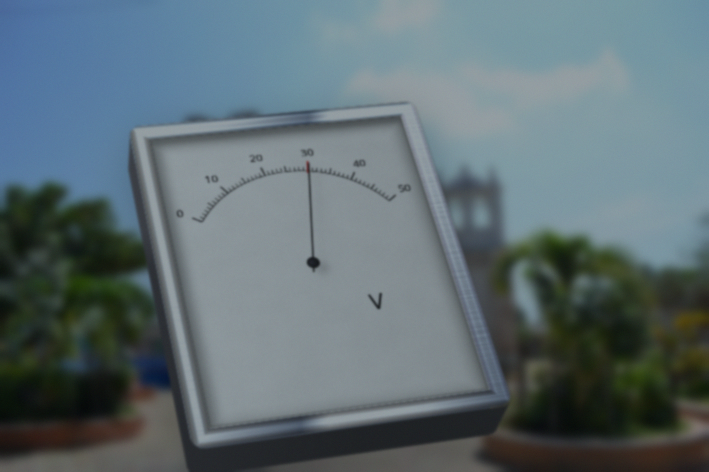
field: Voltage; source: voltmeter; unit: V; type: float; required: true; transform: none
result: 30 V
